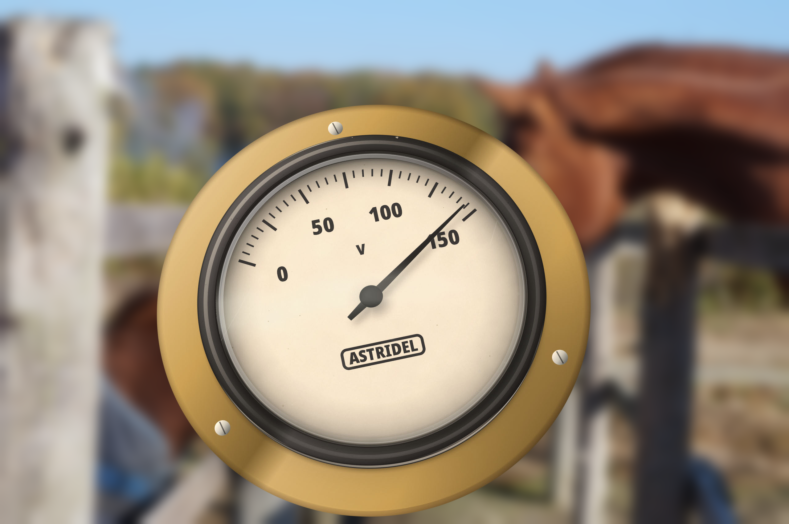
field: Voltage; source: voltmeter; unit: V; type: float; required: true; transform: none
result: 145 V
